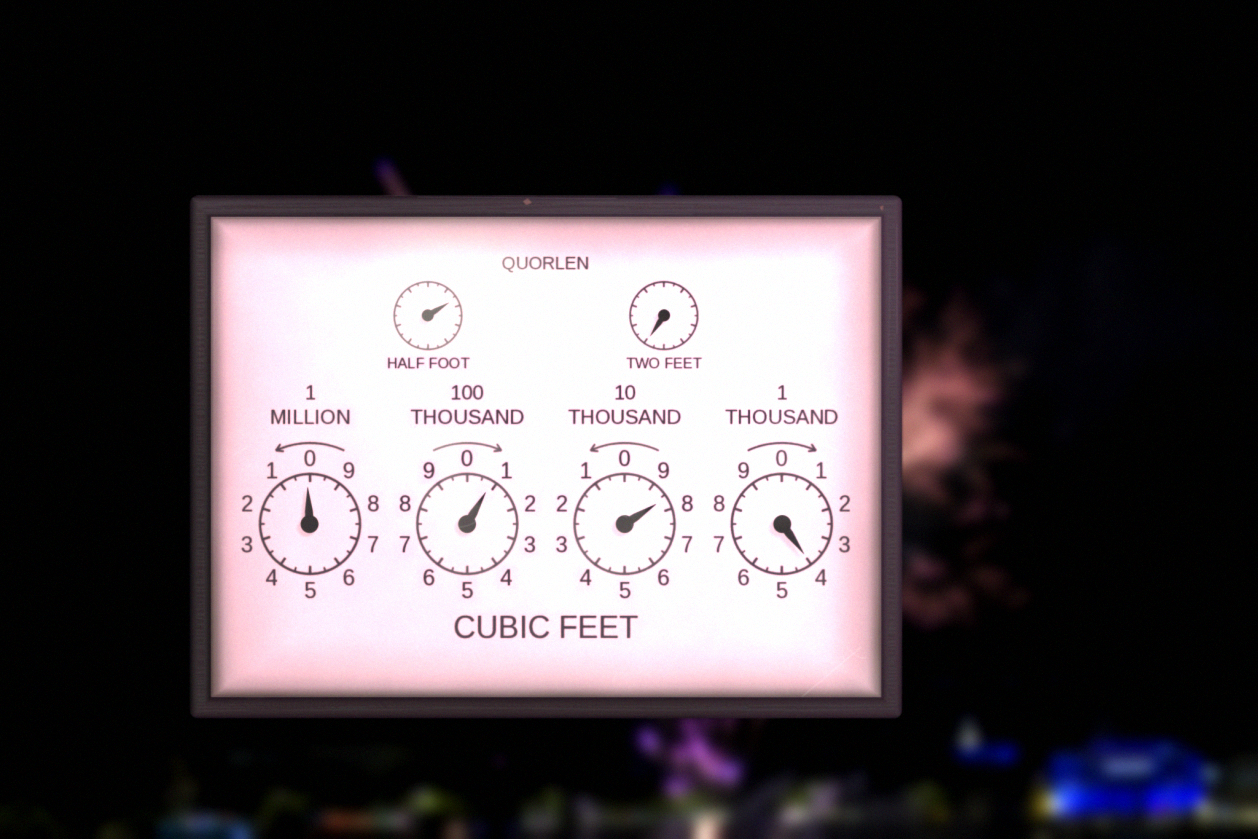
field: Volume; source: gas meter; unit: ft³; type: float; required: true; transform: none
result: 8400 ft³
